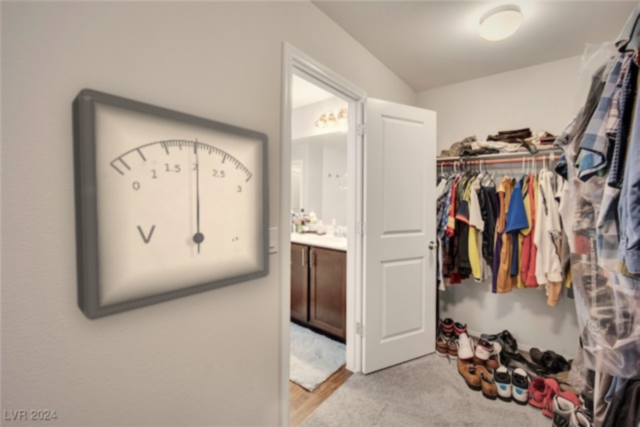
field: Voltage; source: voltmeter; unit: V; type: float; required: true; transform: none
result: 2 V
